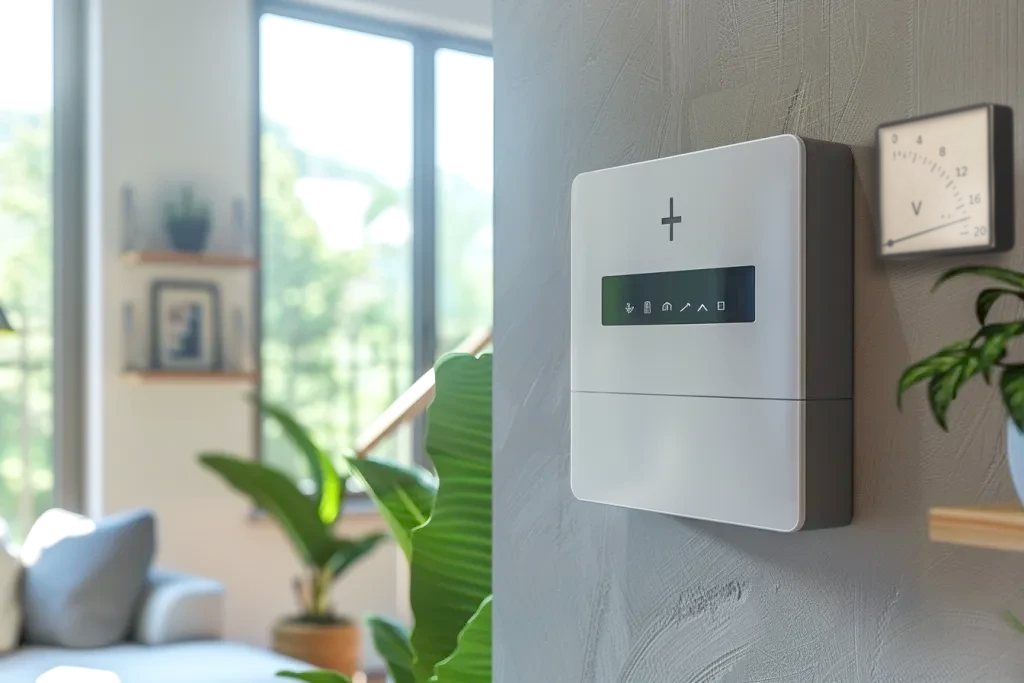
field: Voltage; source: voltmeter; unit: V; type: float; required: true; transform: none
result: 18 V
